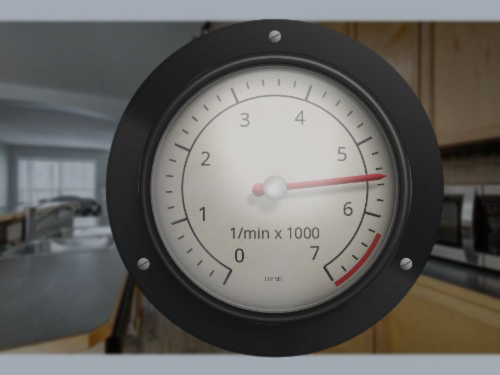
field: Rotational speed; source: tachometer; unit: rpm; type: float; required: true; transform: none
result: 5500 rpm
